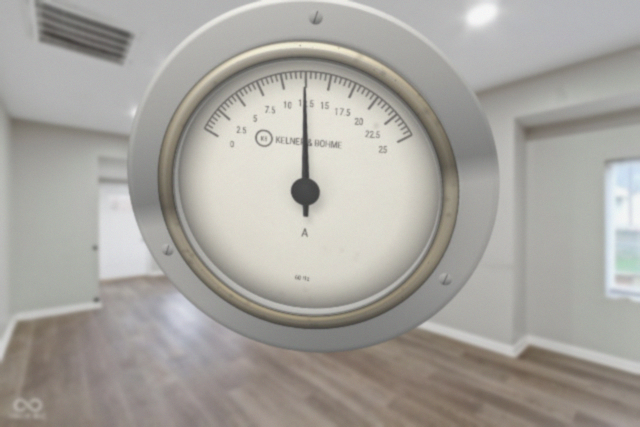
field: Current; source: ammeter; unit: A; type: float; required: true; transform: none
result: 12.5 A
